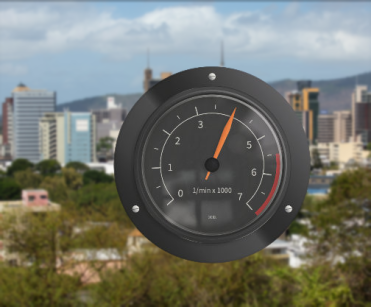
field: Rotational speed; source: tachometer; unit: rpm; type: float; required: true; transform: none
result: 4000 rpm
